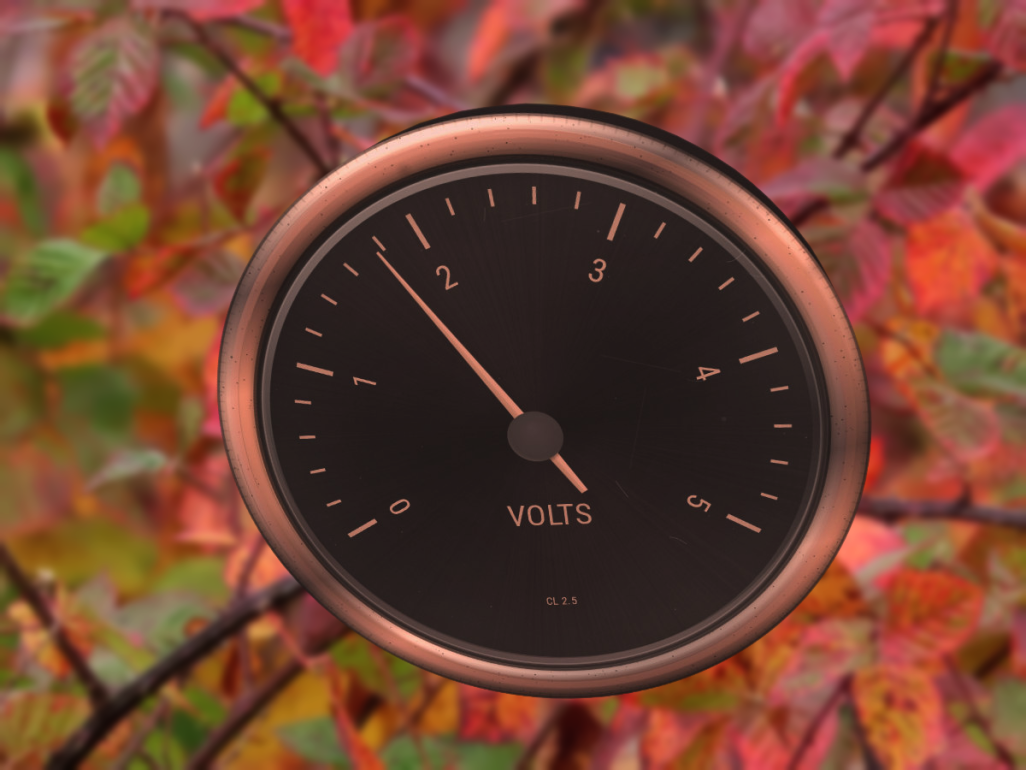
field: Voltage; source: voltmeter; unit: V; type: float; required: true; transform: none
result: 1.8 V
